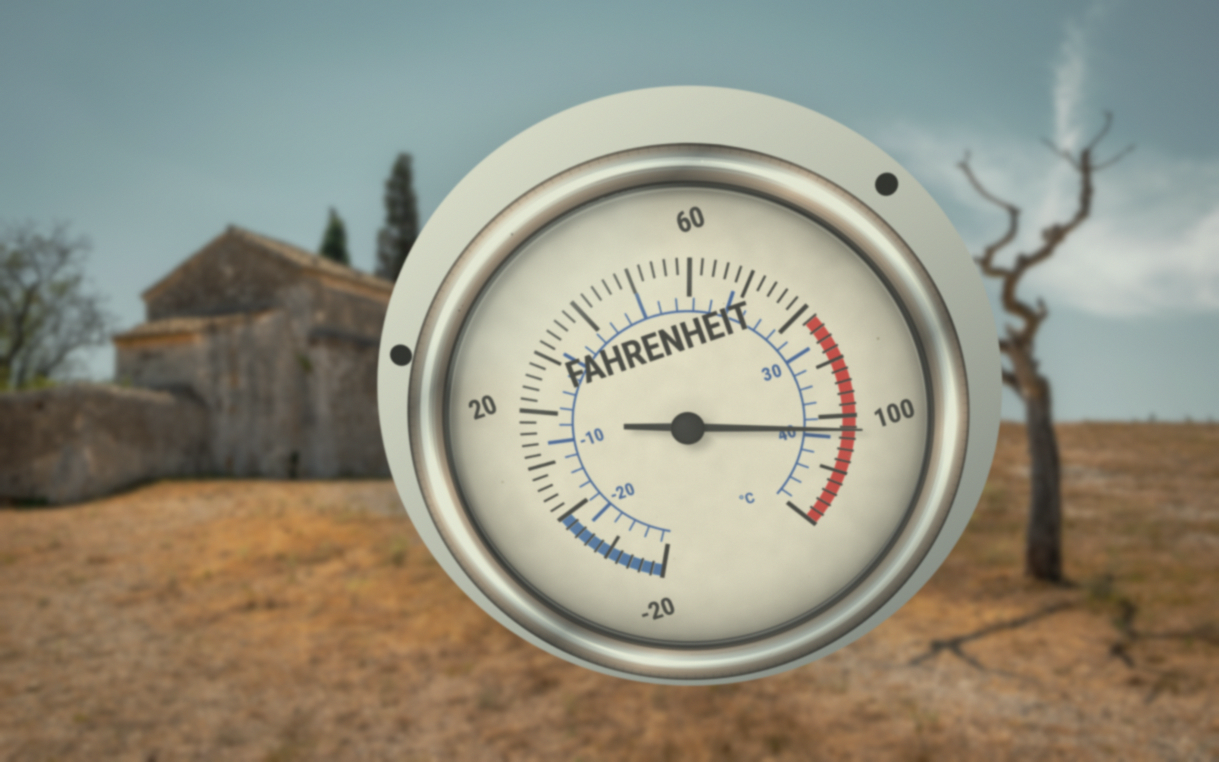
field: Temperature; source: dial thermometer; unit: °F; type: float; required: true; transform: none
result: 102 °F
